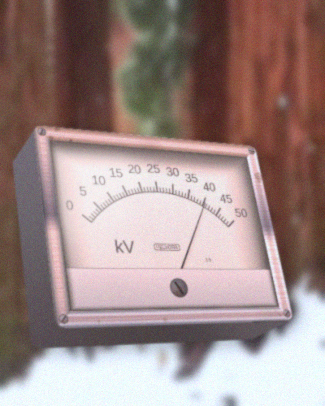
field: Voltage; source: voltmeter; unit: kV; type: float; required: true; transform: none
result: 40 kV
